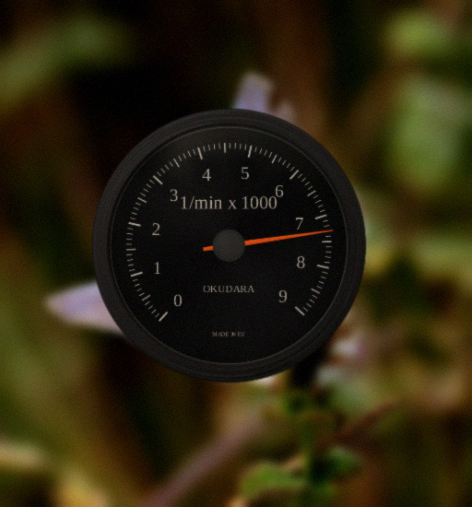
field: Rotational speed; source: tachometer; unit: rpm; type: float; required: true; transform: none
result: 7300 rpm
